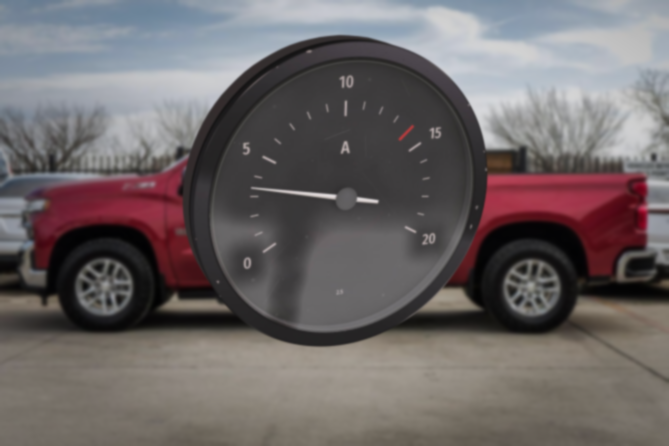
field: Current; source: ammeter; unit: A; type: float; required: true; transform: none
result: 3.5 A
